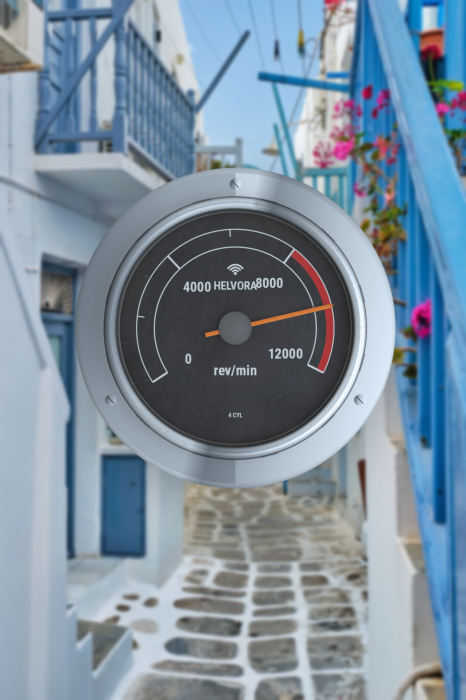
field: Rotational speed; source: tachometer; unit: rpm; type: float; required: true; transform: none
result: 10000 rpm
